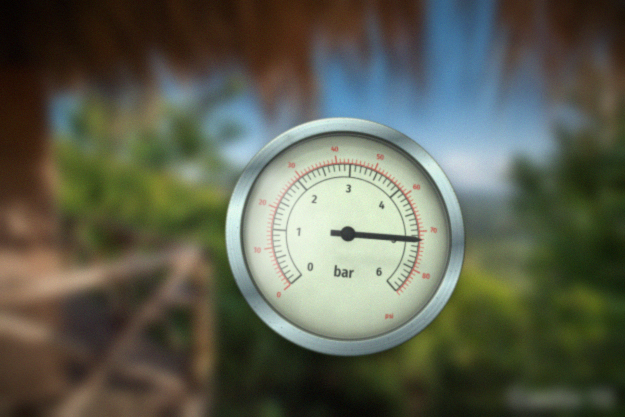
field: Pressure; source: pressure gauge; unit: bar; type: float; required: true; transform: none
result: 5 bar
